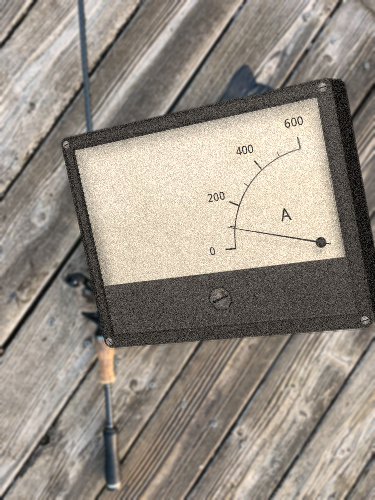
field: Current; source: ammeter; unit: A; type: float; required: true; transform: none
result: 100 A
